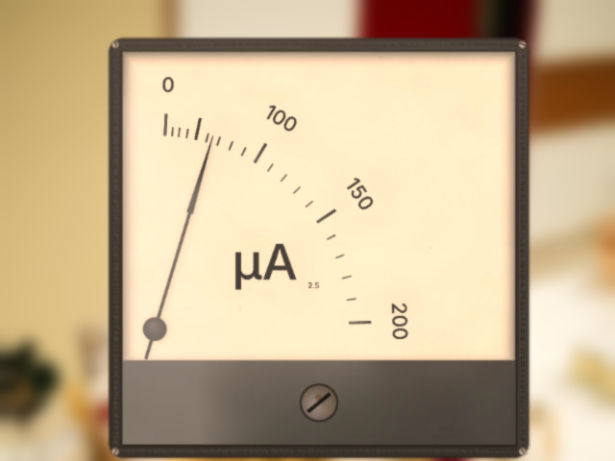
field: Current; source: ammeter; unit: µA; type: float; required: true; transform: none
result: 65 µA
